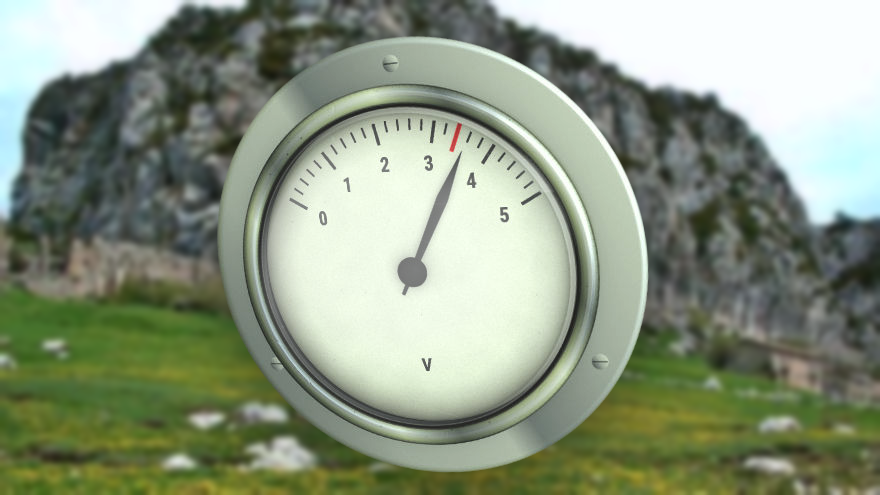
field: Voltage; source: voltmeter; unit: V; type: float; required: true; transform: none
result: 3.6 V
